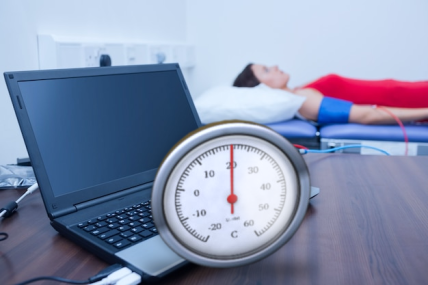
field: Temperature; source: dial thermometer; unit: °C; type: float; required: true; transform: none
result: 20 °C
